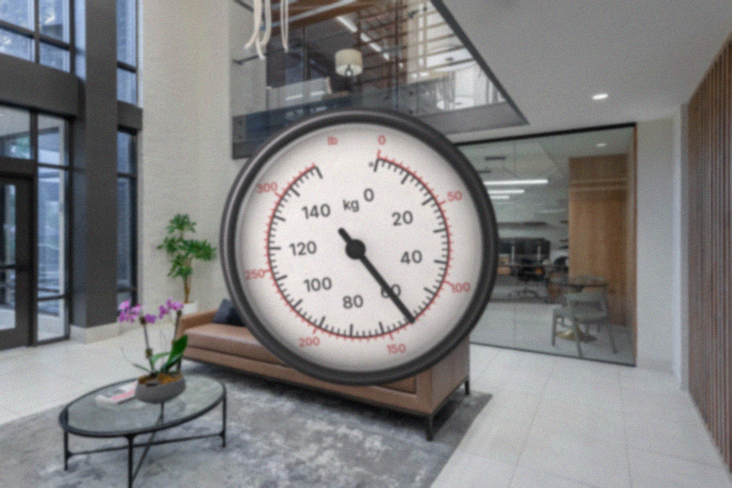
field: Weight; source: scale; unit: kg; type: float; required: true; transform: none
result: 60 kg
